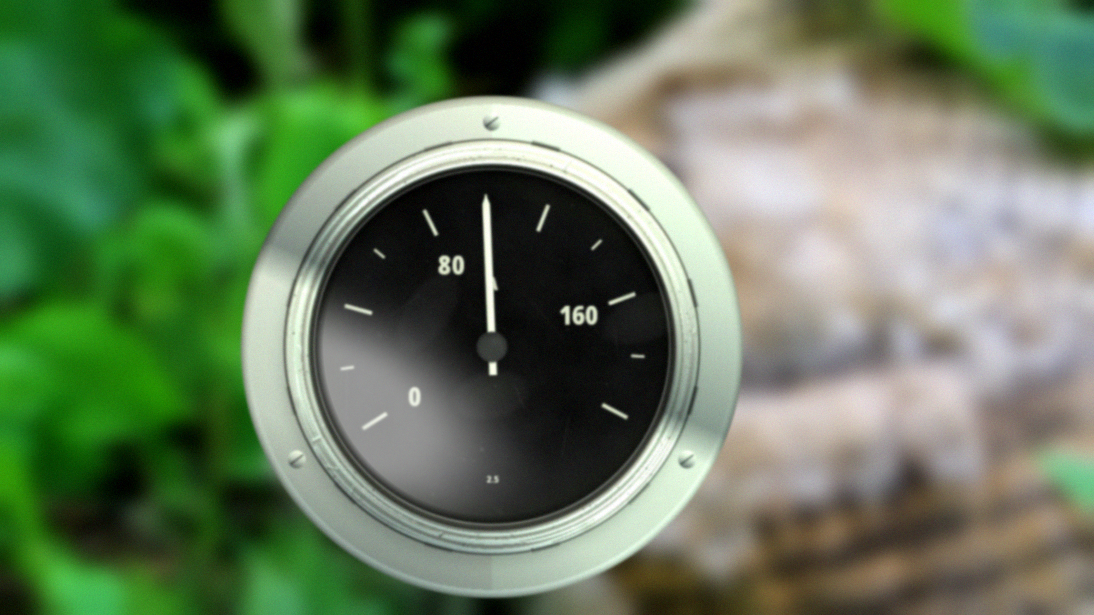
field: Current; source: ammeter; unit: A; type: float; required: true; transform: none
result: 100 A
